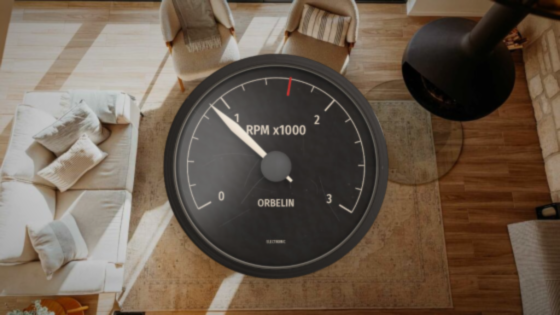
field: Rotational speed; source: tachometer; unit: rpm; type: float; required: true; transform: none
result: 900 rpm
